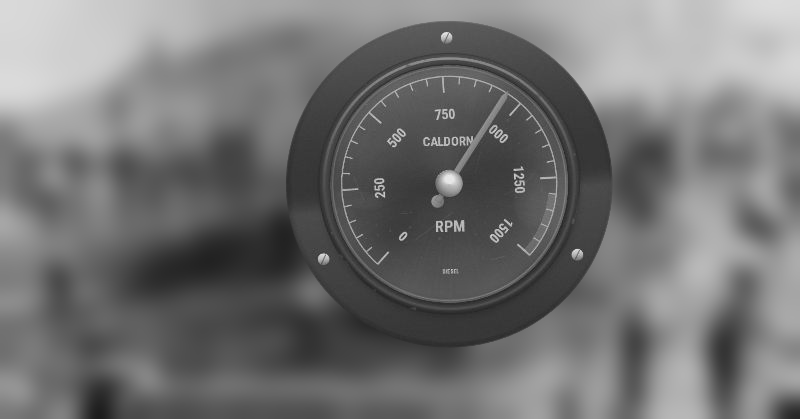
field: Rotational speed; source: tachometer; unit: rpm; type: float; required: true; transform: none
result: 950 rpm
